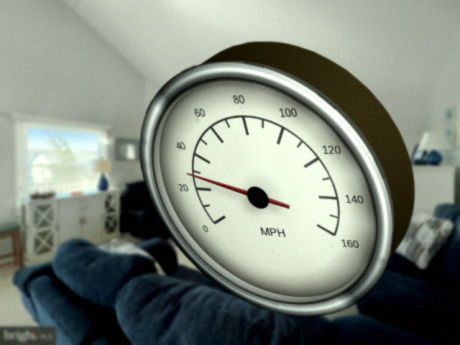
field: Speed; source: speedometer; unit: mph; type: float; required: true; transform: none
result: 30 mph
